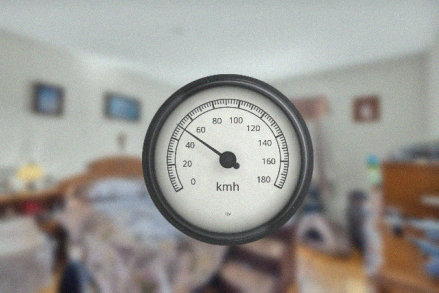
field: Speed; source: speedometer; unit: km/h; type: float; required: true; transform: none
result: 50 km/h
